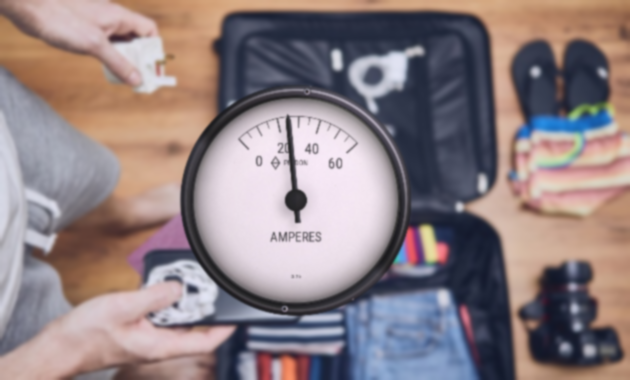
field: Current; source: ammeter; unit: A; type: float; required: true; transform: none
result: 25 A
